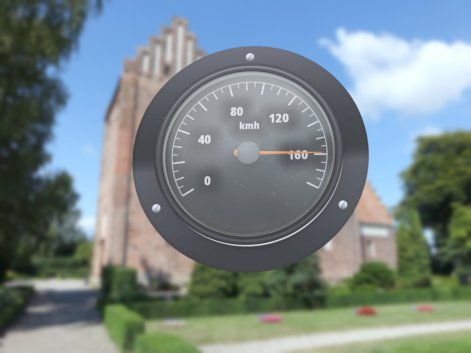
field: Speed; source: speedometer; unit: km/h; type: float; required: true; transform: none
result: 160 km/h
